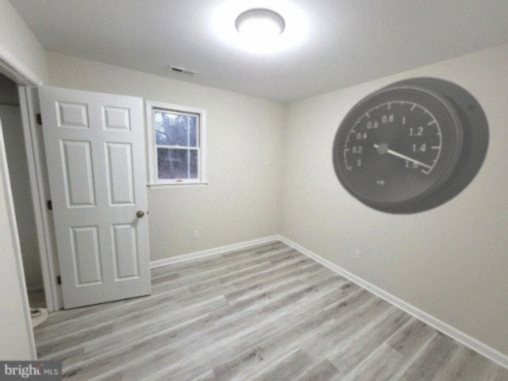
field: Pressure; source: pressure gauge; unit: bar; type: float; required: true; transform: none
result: 1.55 bar
